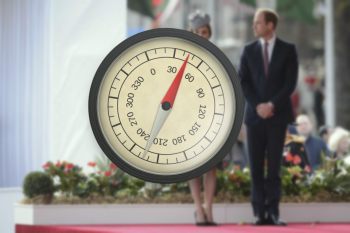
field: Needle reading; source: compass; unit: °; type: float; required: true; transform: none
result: 45 °
